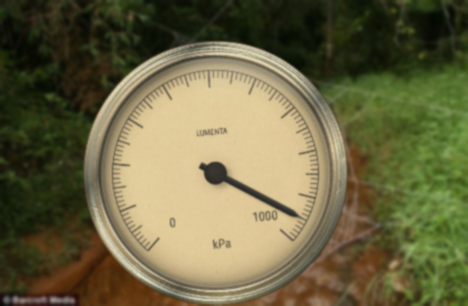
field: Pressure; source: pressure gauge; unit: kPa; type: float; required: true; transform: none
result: 950 kPa
